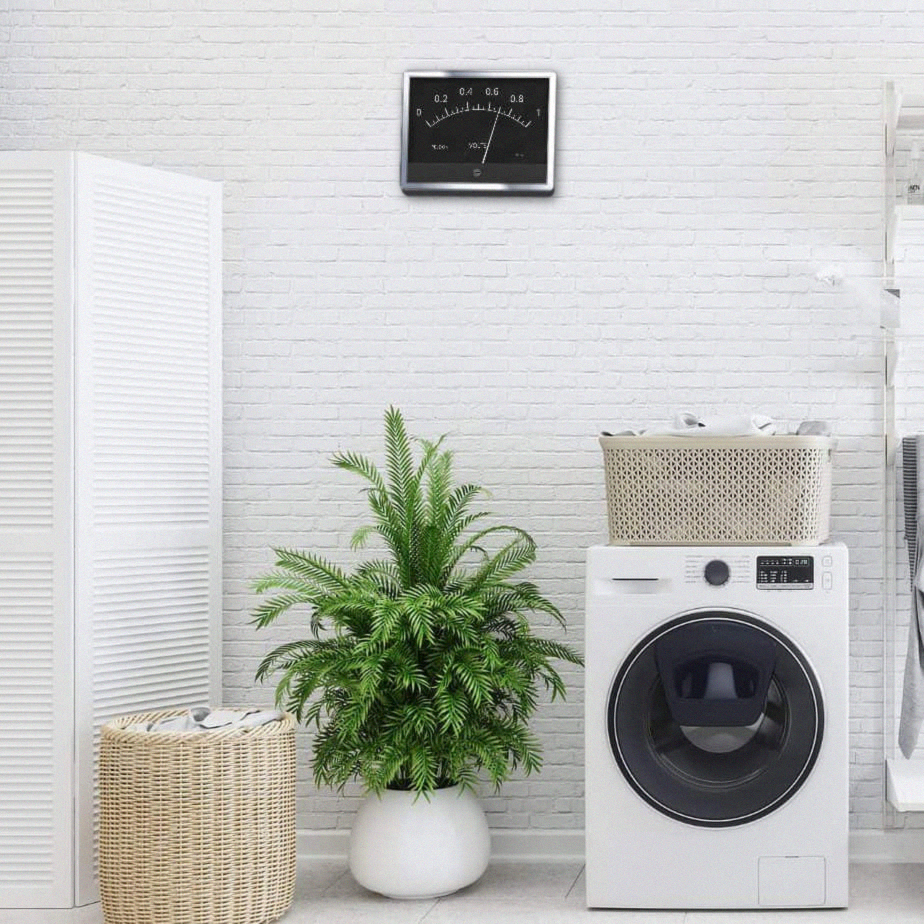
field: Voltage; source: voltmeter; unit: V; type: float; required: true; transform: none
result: 0.7 V
